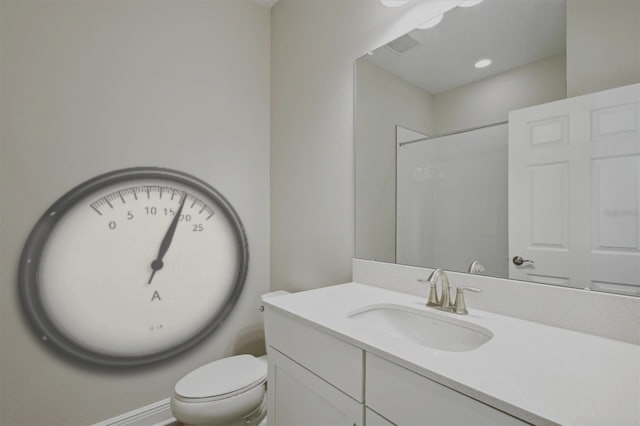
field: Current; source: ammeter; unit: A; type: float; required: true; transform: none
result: 17.5 A
